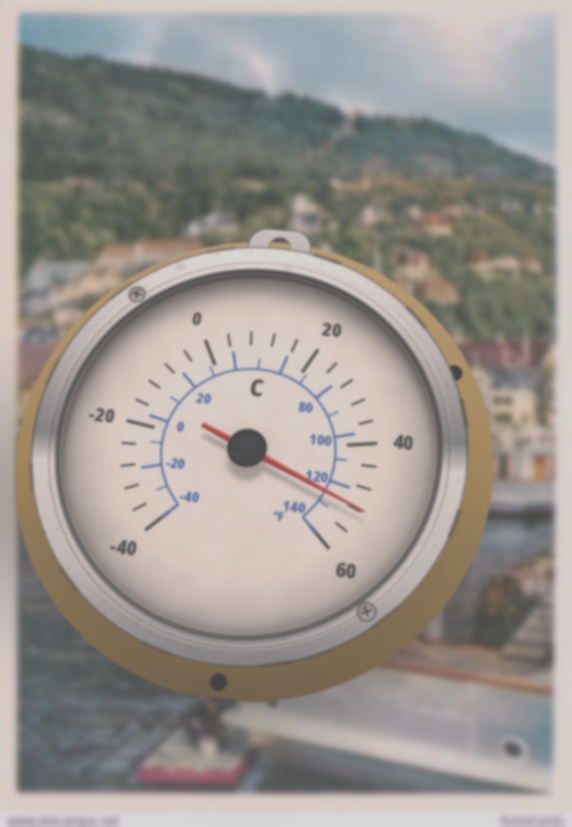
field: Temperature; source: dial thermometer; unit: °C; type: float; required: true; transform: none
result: 52 °C
